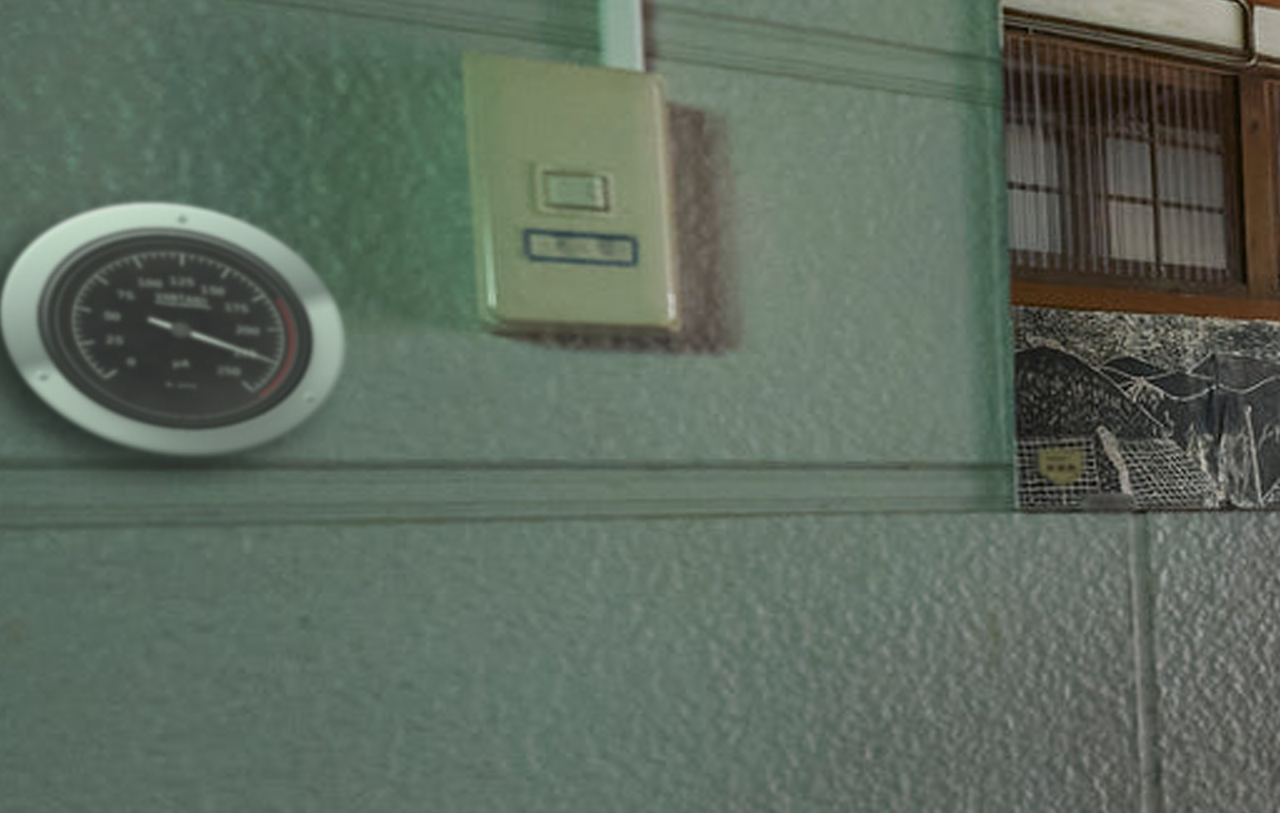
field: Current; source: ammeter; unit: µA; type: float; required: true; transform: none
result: 225 µA
